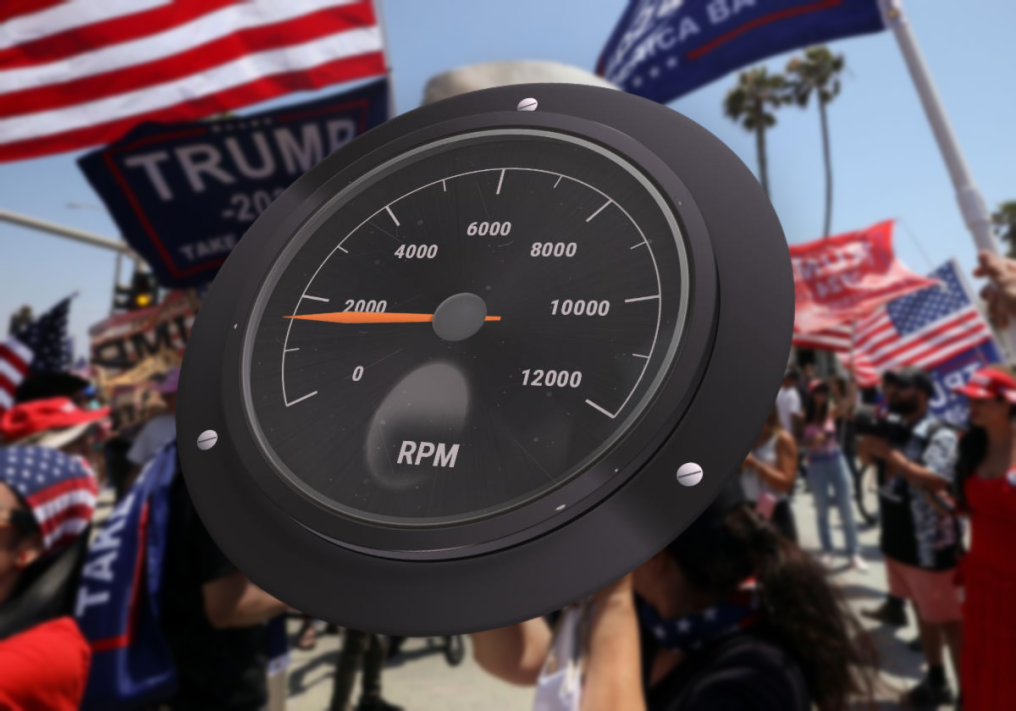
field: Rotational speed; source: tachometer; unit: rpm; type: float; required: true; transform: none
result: 1500 rpm
